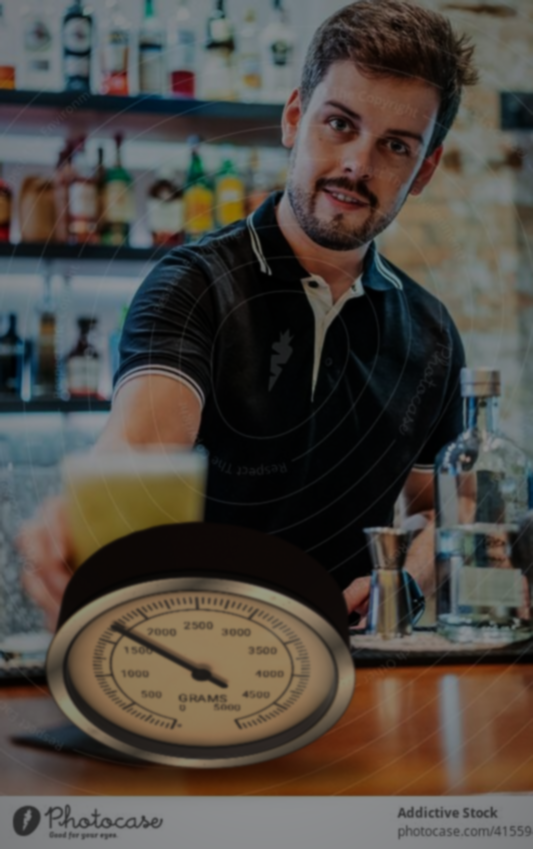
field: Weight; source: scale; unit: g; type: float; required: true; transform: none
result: 1750 g
